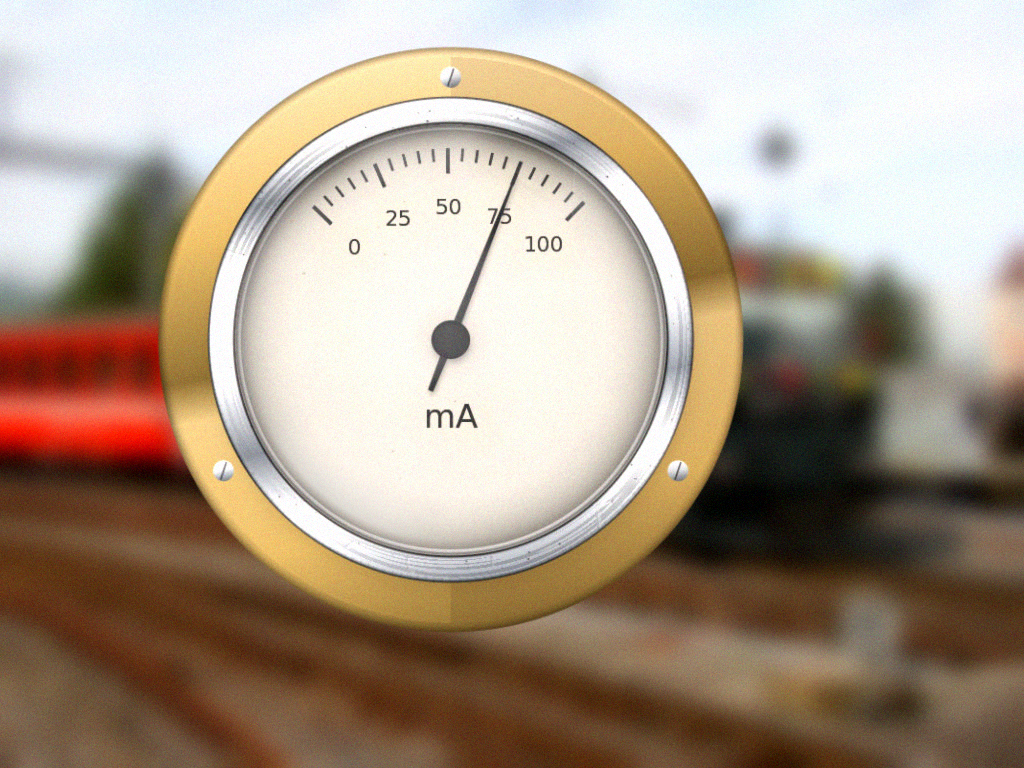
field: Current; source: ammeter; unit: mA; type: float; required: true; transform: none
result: 75 mA
